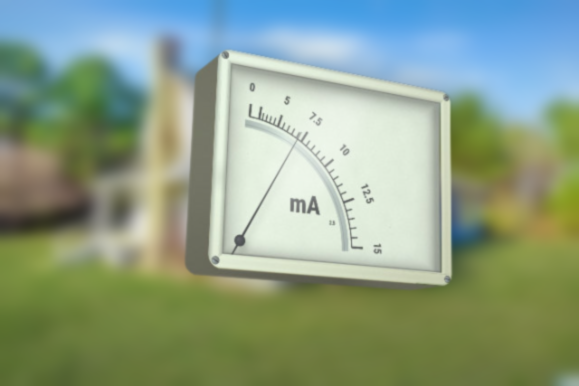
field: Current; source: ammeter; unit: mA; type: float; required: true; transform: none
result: 7 mA
